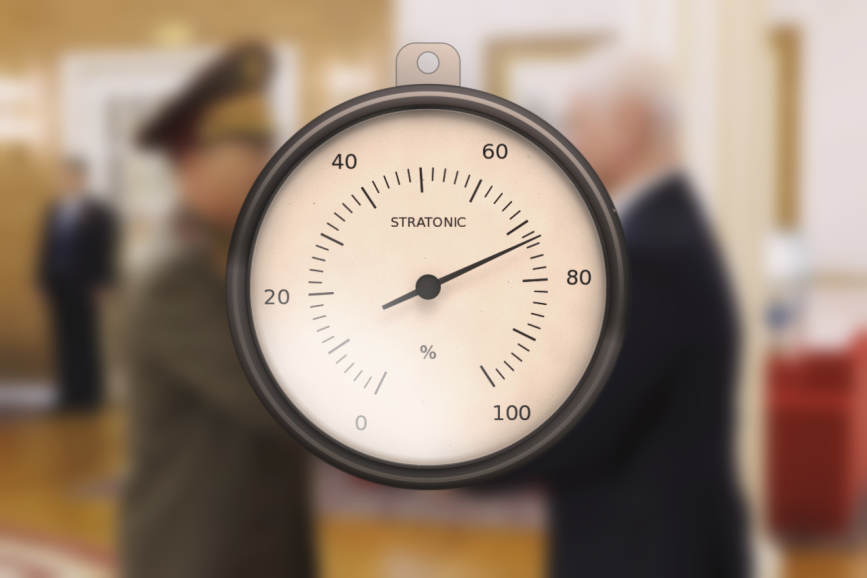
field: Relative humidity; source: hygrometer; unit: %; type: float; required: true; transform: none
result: 73 %
